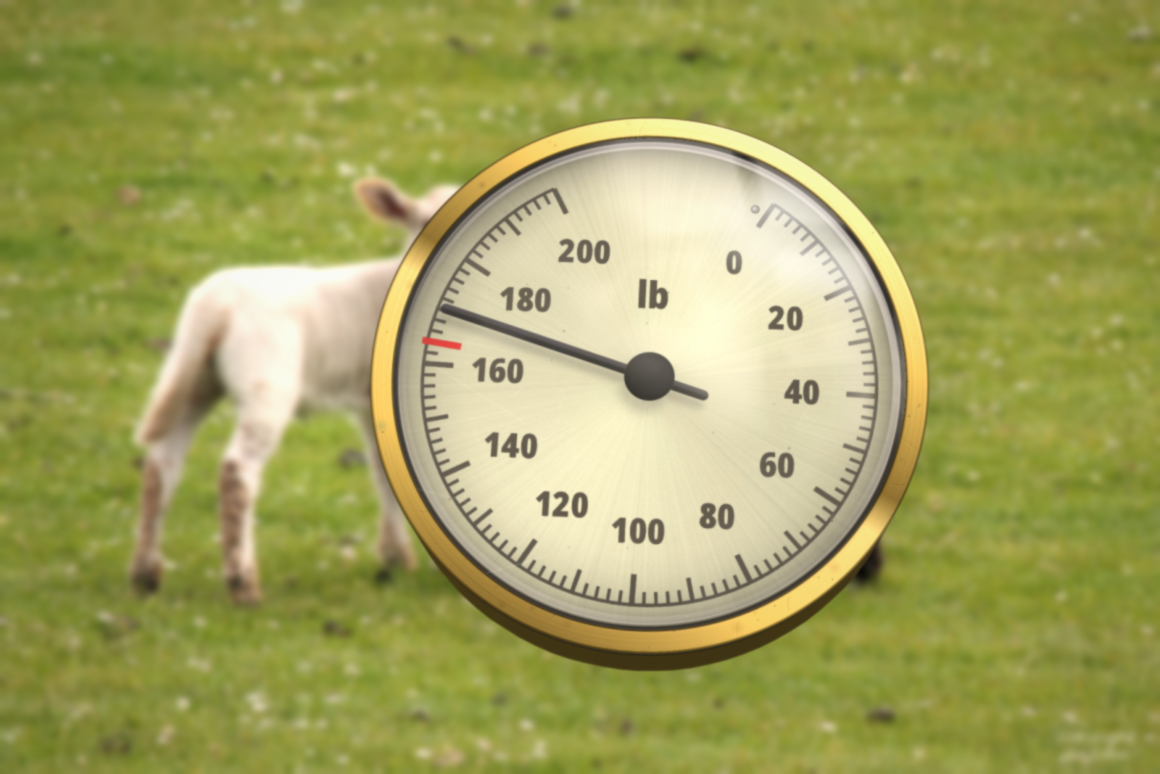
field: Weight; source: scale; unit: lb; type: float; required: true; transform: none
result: 170 lb
